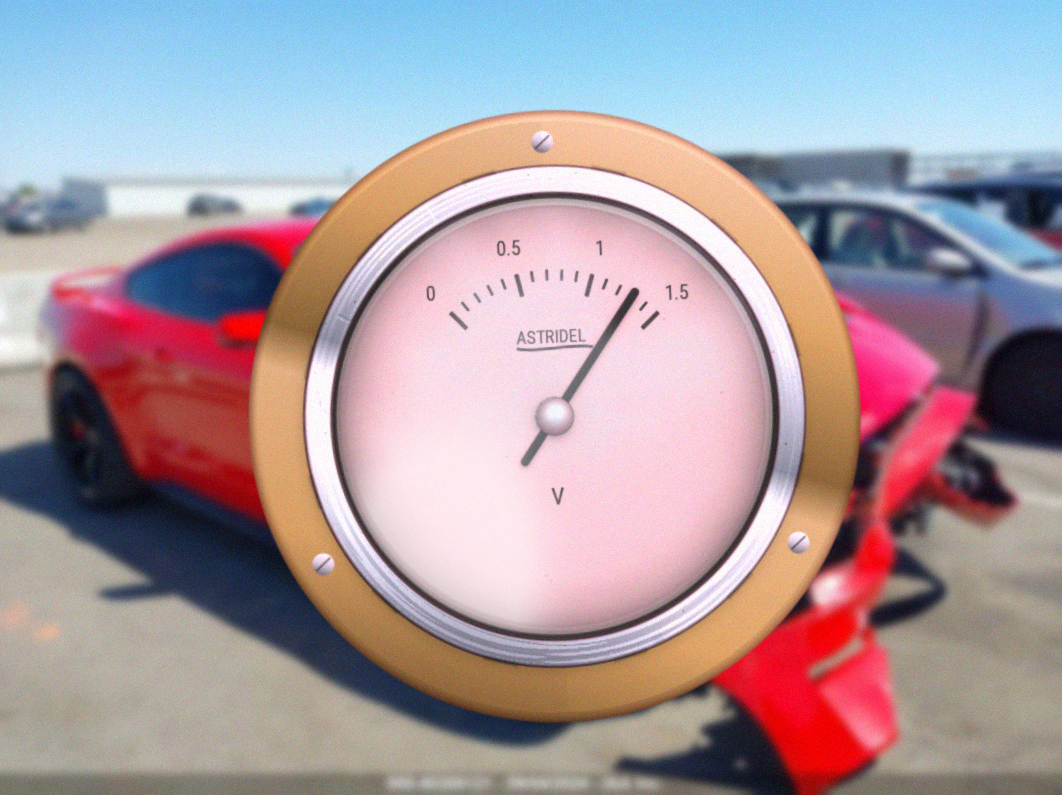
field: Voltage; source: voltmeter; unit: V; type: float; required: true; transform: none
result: 1.3 V
